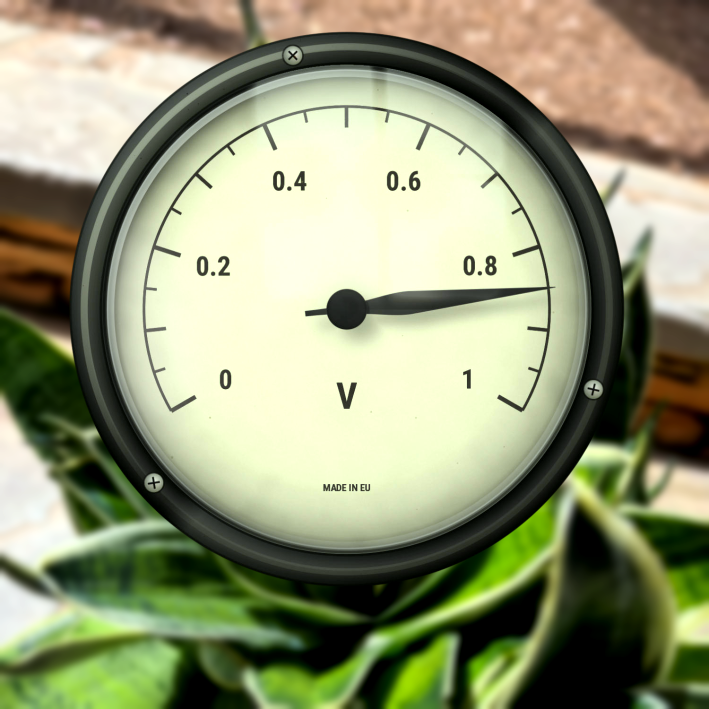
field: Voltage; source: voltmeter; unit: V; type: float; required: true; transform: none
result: 0.85 V
